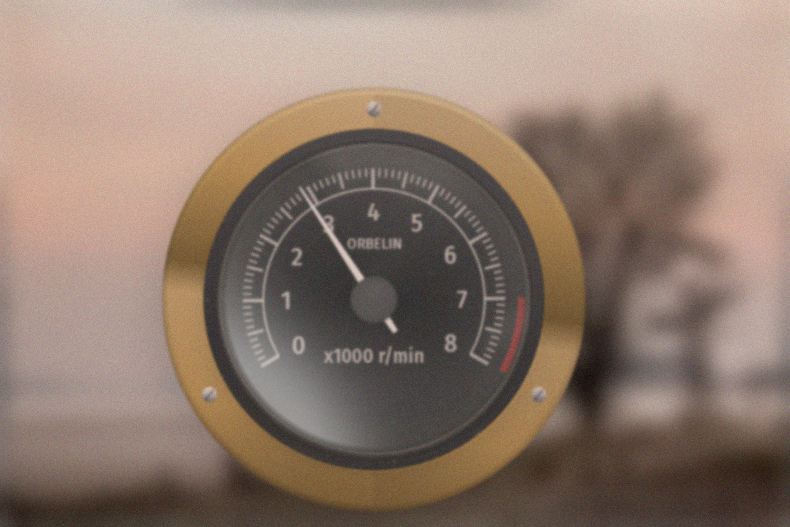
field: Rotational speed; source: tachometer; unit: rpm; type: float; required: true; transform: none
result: 2900 rpm
